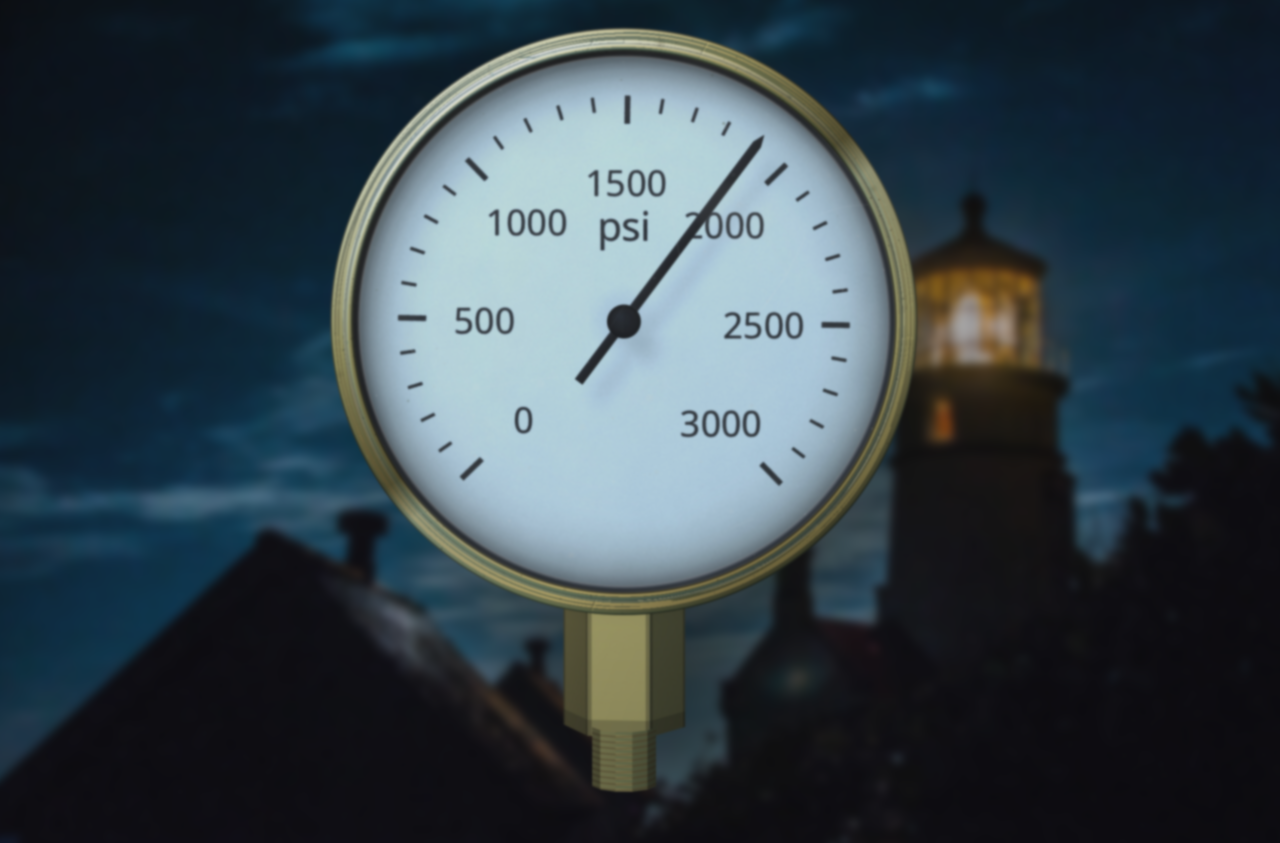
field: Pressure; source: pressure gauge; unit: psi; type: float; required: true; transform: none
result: 1900 psi
